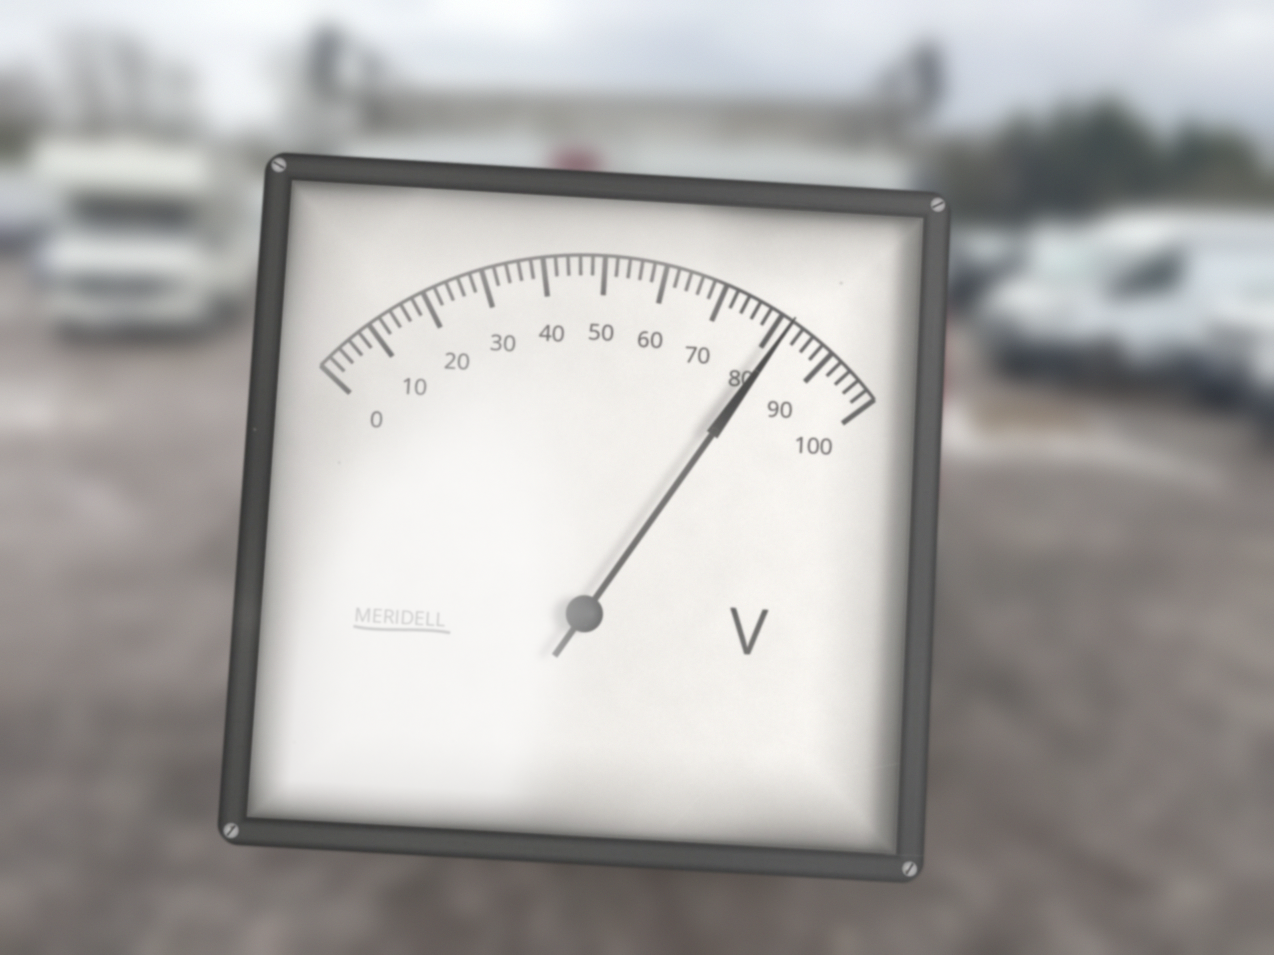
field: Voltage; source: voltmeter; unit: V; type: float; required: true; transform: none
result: 82 V
